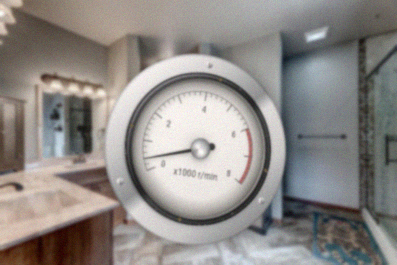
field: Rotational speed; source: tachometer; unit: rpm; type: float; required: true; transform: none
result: 400 rpm
